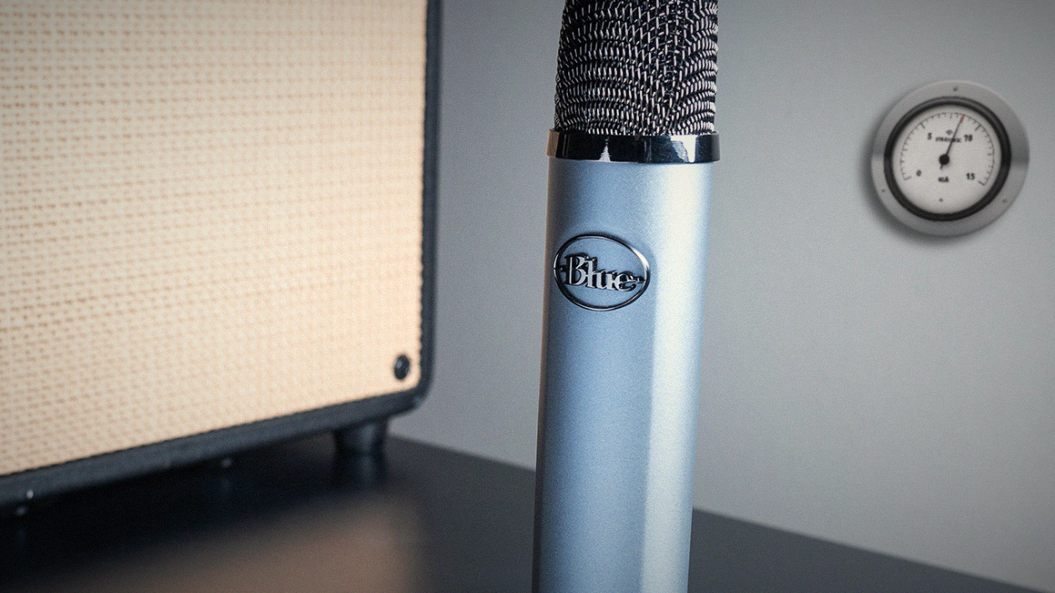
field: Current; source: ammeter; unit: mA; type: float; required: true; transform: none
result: 8.5 mA
